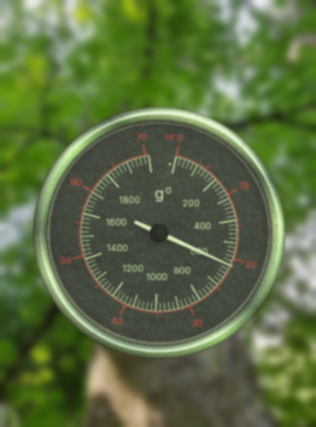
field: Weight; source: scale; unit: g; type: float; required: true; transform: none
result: 600 g
